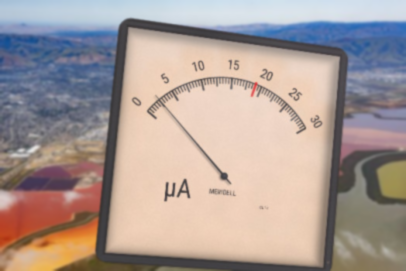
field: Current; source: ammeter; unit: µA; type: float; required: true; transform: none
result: 2.5 µA
